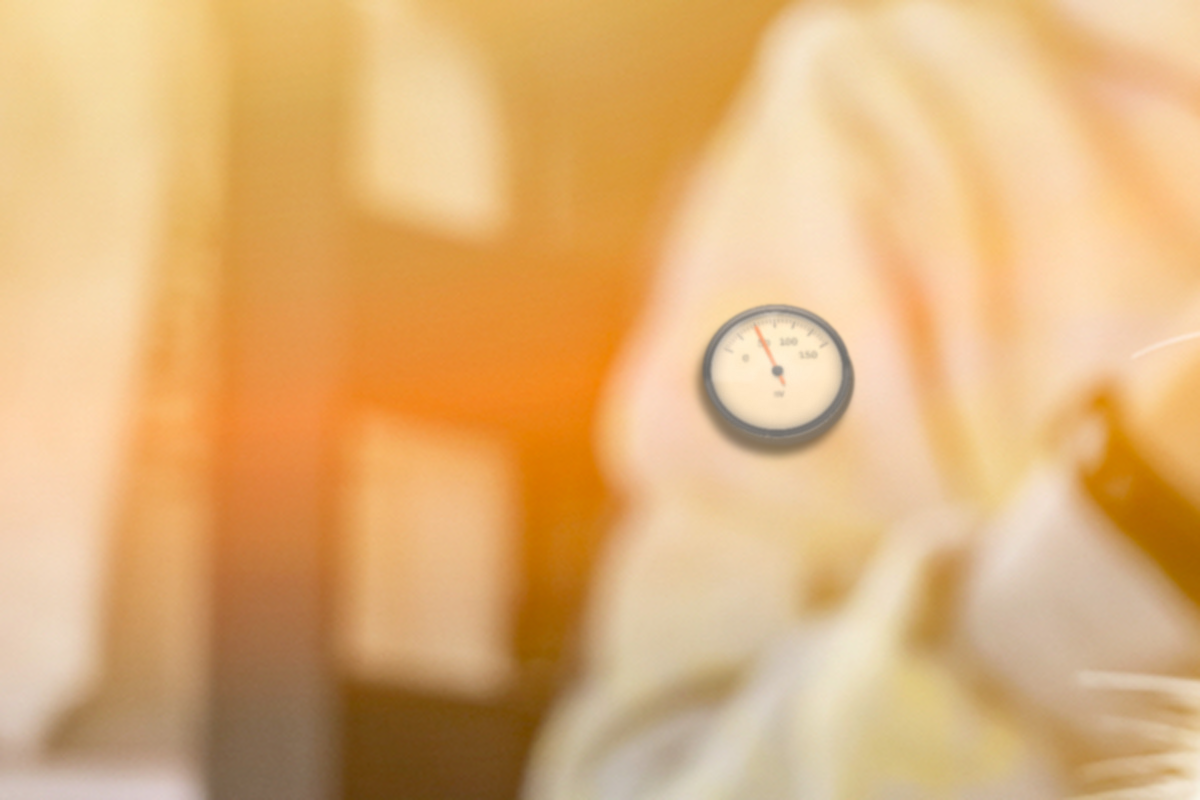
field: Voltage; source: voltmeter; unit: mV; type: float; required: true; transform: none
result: 50 mV
